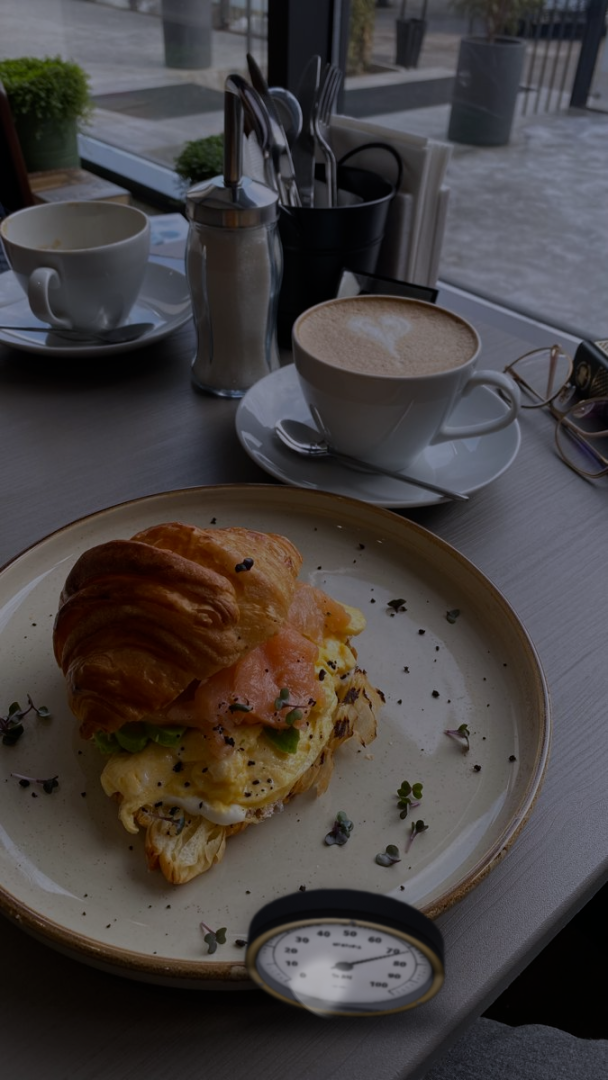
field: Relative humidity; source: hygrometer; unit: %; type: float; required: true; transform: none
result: 70 %
